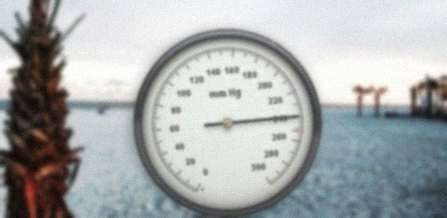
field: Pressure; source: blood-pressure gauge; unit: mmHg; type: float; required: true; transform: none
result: 240 mmHg
